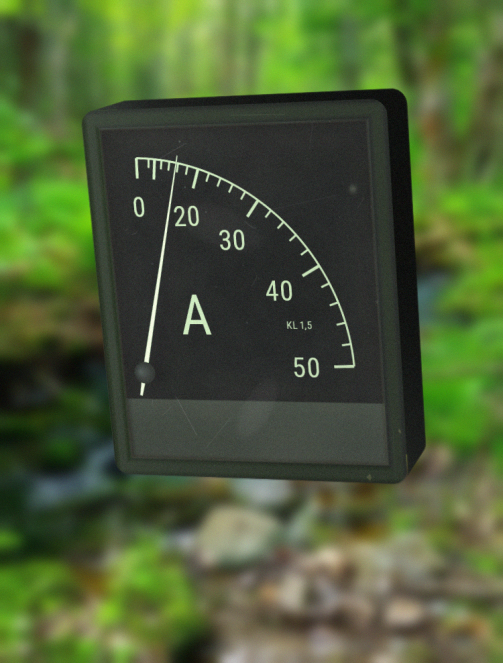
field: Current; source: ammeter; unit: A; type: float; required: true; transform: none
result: 16 A
